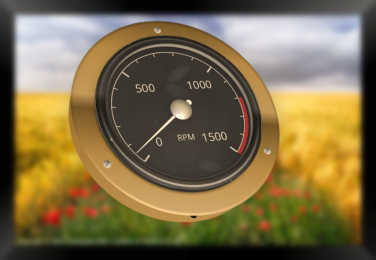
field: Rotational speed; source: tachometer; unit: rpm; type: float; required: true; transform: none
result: 50 rpm
